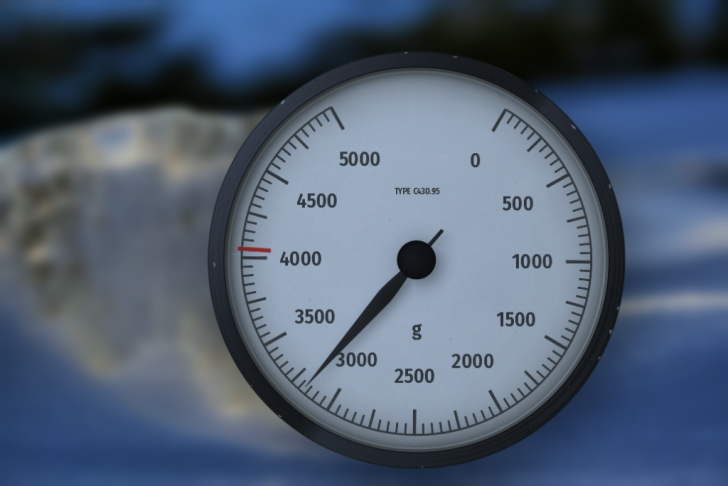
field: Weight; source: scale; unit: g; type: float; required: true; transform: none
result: 3175 g
